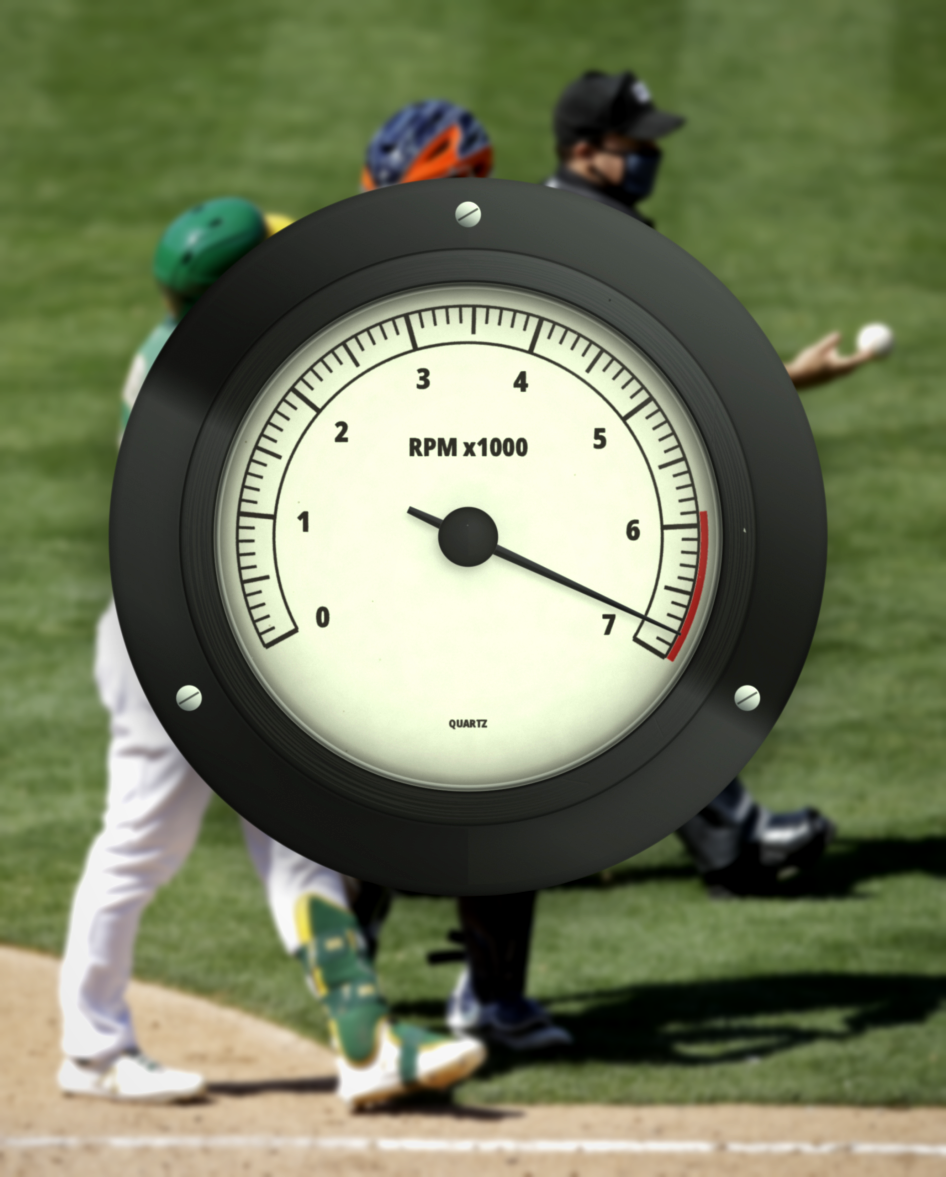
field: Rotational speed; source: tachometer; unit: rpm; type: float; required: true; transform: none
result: 6800 rpm
